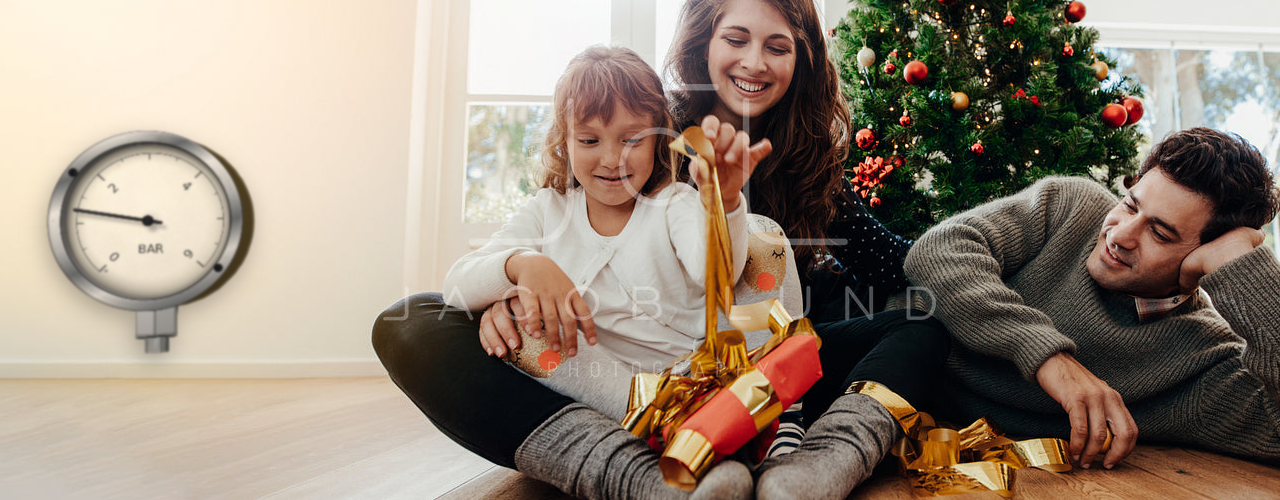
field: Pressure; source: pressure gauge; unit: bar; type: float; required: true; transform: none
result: 1.25 bar
